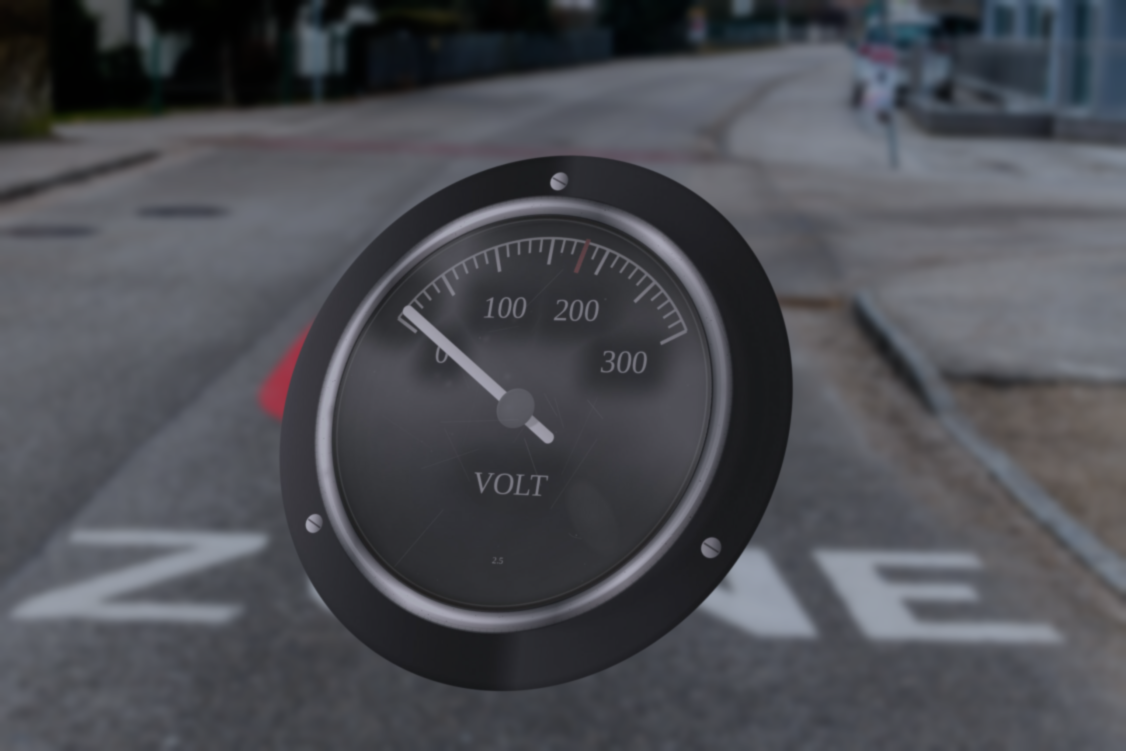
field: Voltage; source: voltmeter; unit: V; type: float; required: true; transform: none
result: 10 V
